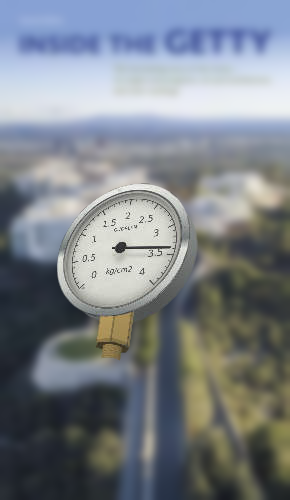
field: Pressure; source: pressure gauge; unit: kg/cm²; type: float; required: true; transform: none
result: 3.4 kg/cm²
